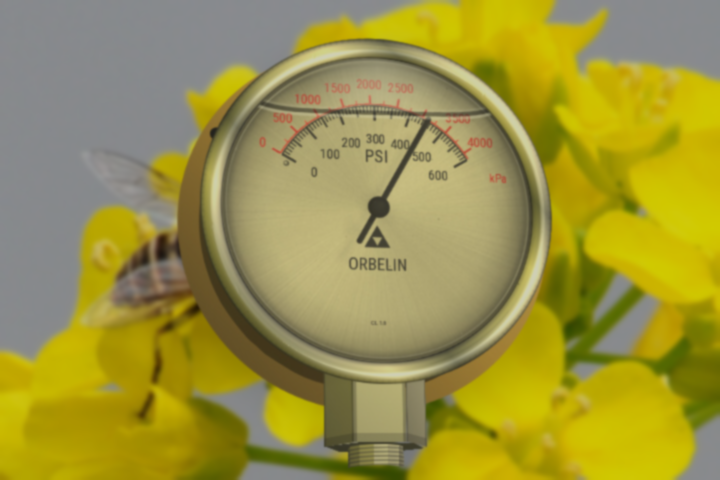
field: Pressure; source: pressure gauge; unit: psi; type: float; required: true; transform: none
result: 450 psi
